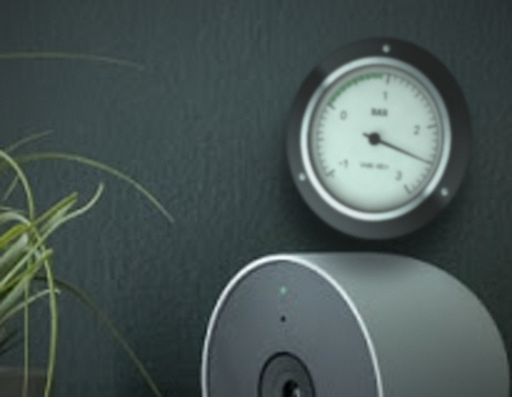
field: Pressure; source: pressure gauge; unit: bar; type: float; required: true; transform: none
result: 2.5 bar
